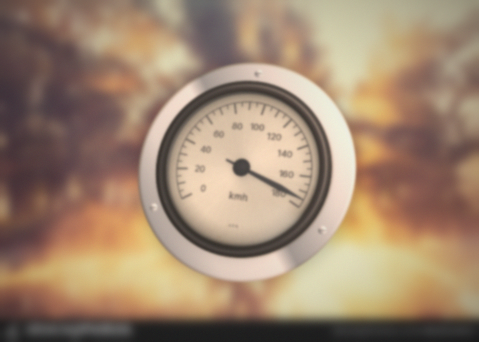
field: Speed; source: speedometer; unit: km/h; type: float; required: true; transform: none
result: 175 km/h
